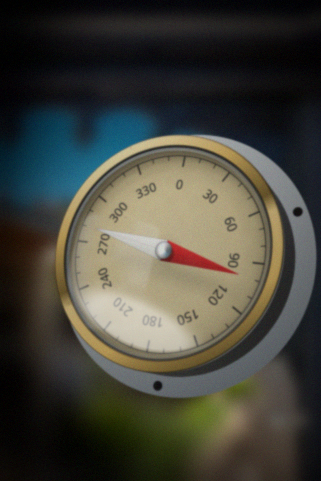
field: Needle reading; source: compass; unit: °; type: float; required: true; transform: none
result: 100 °
